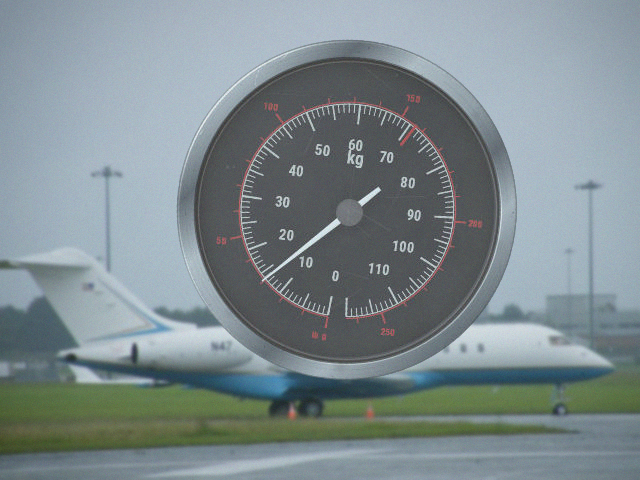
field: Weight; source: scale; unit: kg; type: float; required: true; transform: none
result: 14 kg
